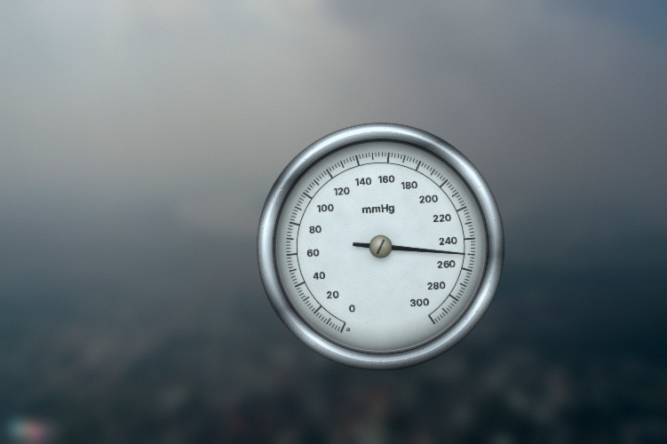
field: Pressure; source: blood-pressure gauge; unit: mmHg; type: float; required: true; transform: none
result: 250 mmHg
